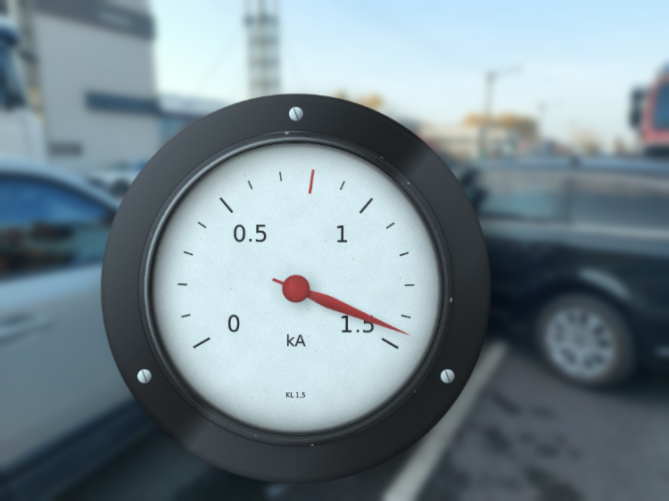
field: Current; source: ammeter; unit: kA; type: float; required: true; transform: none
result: 1.45 kA
